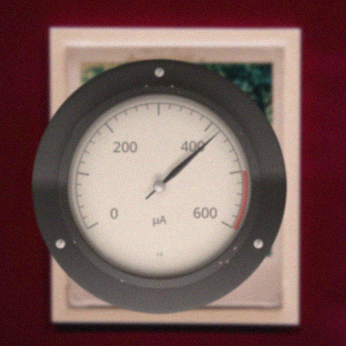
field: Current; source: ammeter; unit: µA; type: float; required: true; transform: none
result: 420 µA
